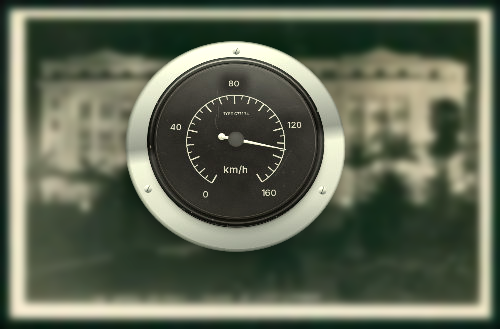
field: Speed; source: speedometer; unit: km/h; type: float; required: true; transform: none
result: 135 km/h
